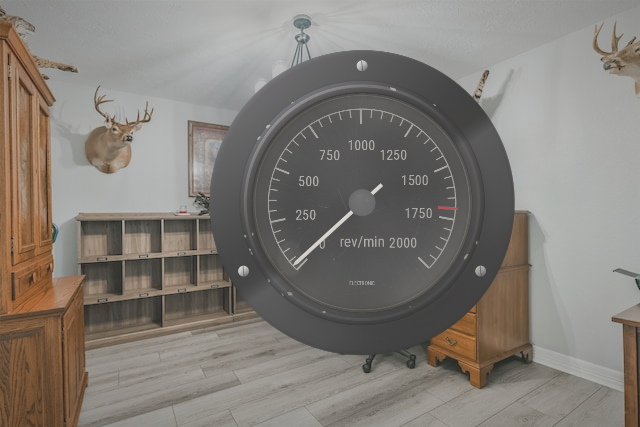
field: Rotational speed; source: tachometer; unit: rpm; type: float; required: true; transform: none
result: 25 rpm
